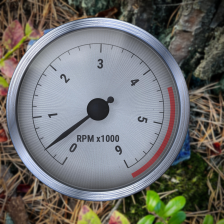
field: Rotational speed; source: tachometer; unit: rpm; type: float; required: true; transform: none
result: 400 rpm
